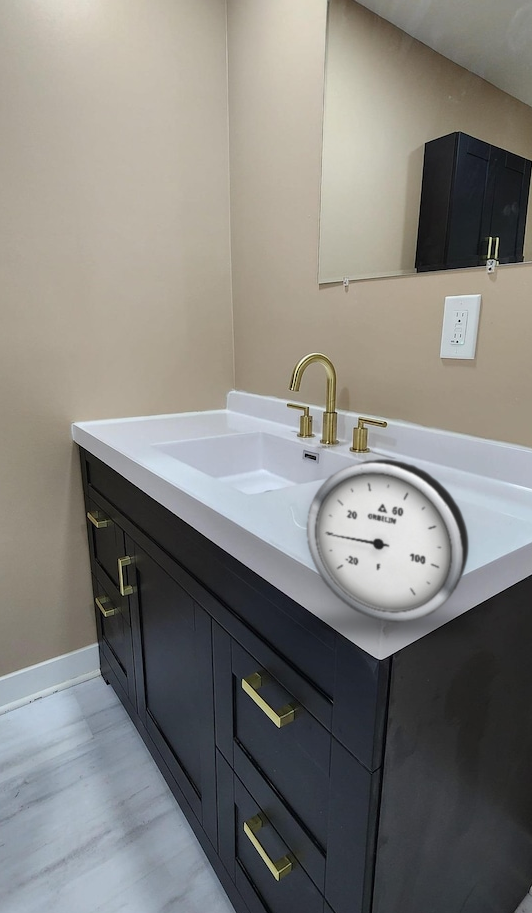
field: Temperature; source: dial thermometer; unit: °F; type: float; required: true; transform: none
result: 0 °F
